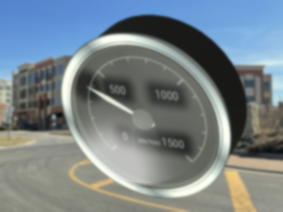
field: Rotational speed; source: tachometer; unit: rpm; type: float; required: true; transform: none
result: 400 rpm
